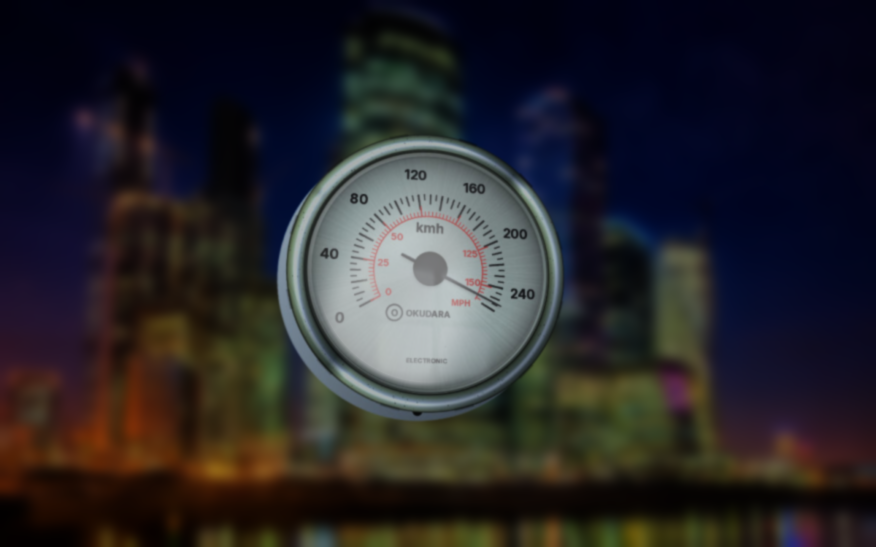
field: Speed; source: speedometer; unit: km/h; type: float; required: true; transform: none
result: 255 km/h
